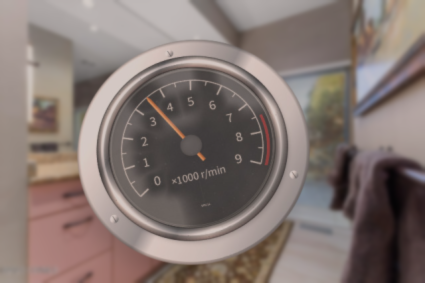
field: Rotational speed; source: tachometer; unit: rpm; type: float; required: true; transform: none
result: 3500 rpm
